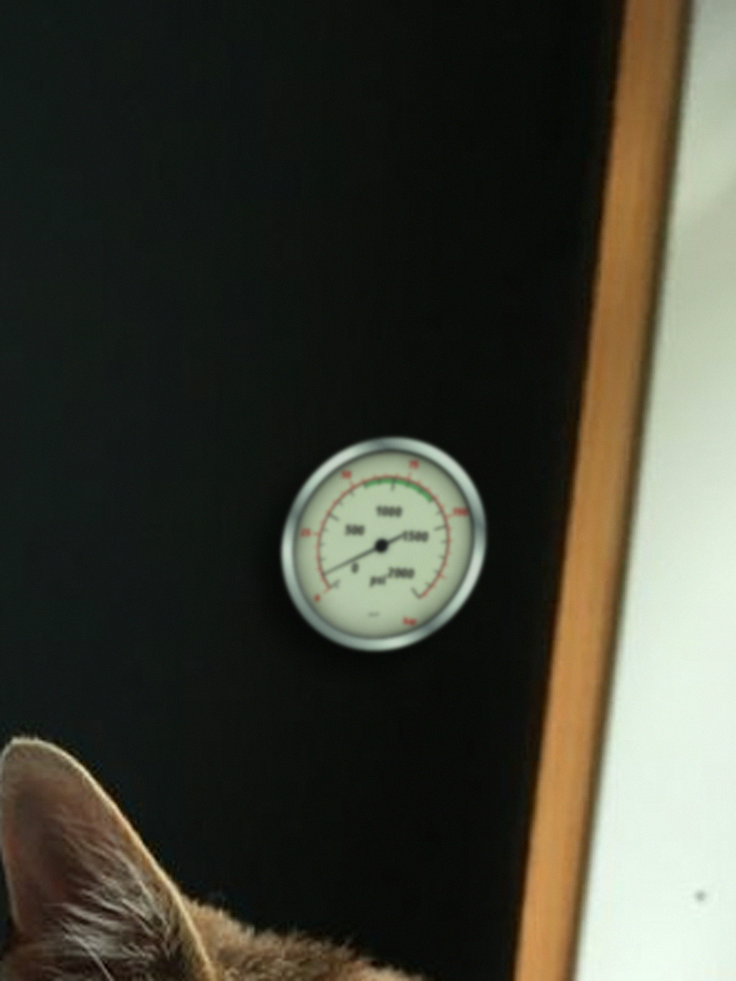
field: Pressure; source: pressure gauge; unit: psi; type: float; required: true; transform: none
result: 100 psi
